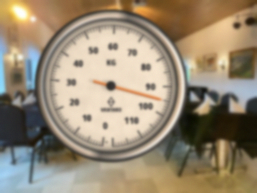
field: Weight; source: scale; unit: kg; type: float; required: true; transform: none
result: 95 kg
